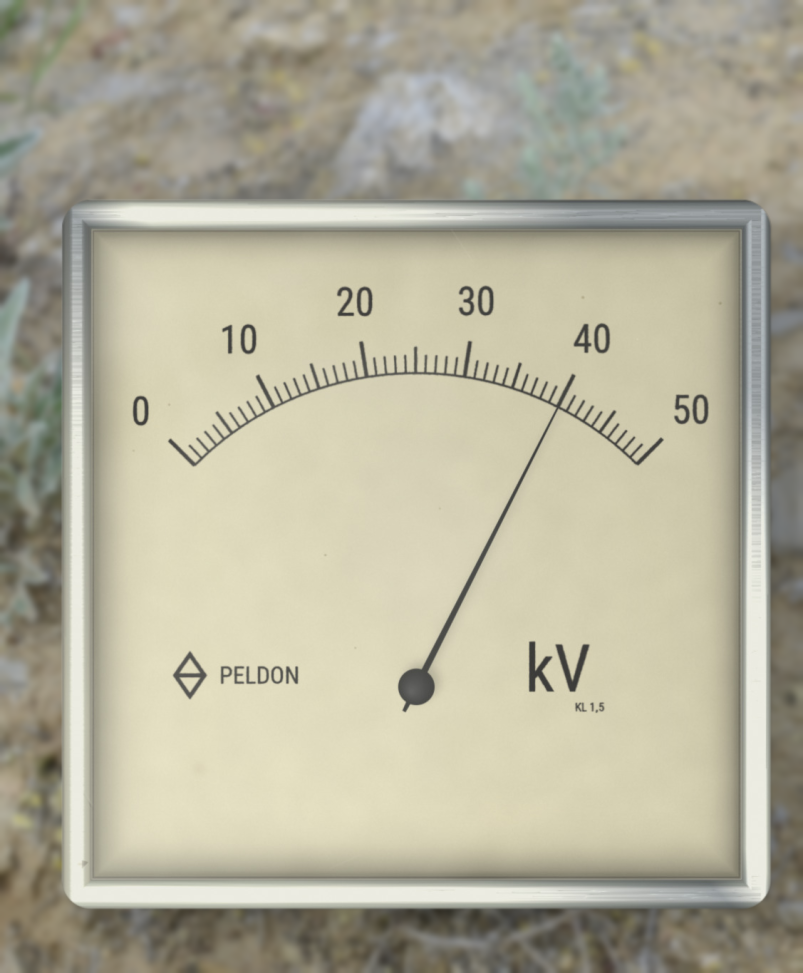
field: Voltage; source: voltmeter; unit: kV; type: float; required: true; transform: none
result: 40 kV
